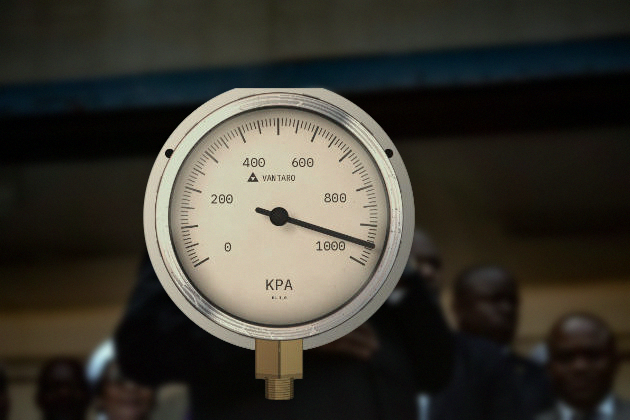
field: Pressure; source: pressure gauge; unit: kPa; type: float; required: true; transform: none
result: 950 kPa
